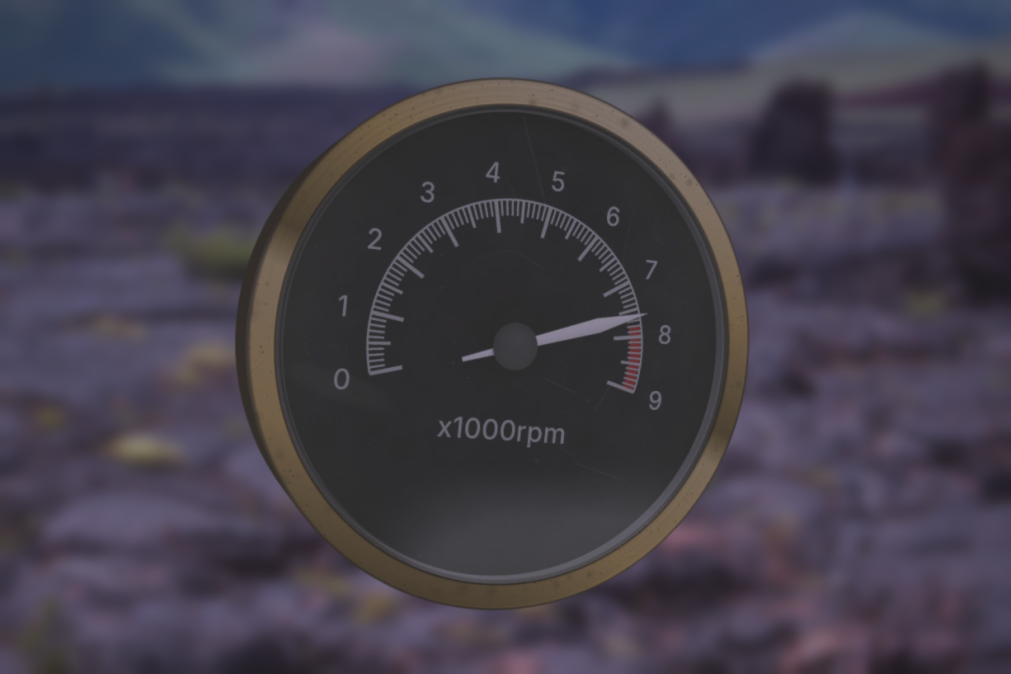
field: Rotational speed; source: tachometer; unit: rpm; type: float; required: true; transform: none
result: 7600 rpm
